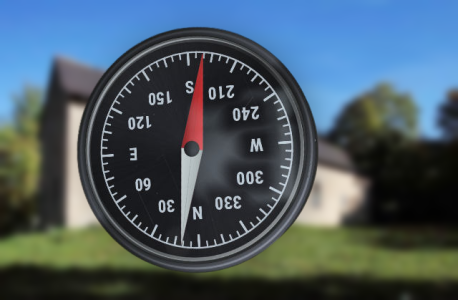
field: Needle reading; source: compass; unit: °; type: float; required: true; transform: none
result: 190 °
